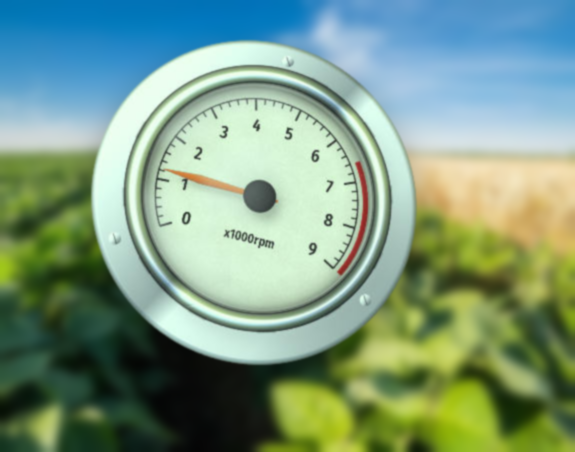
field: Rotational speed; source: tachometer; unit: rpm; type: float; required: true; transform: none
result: 1200 rpm
